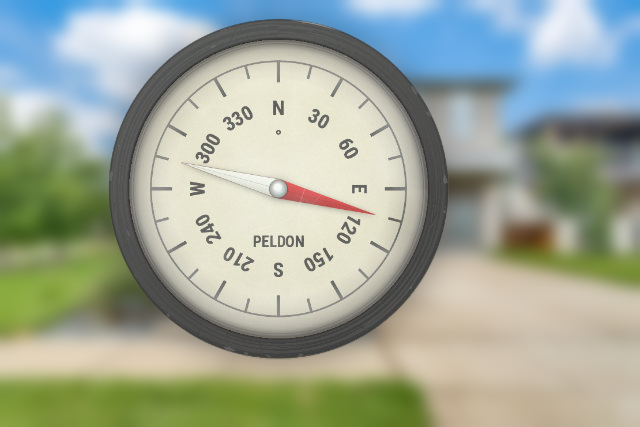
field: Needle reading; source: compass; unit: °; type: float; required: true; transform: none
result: 105 °
